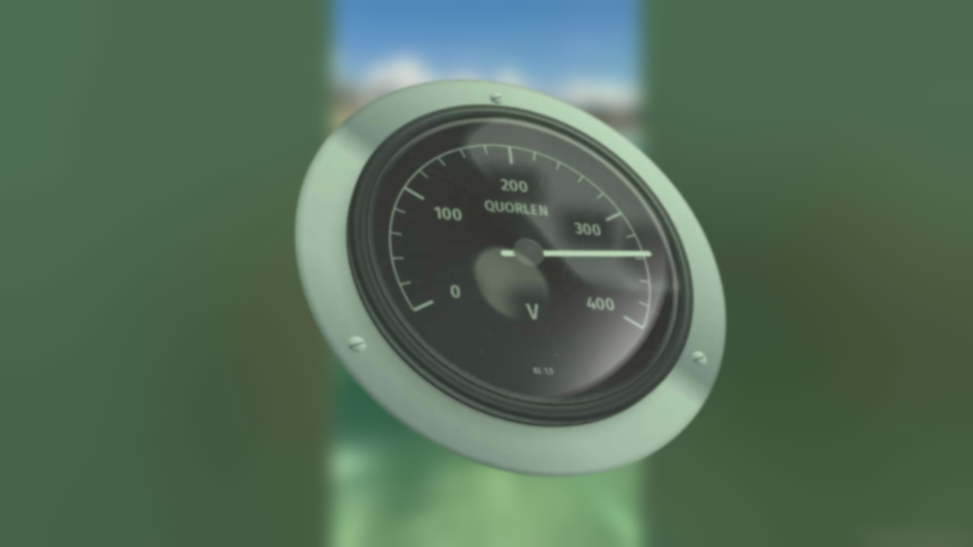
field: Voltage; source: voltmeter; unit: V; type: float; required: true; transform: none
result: 340 V
